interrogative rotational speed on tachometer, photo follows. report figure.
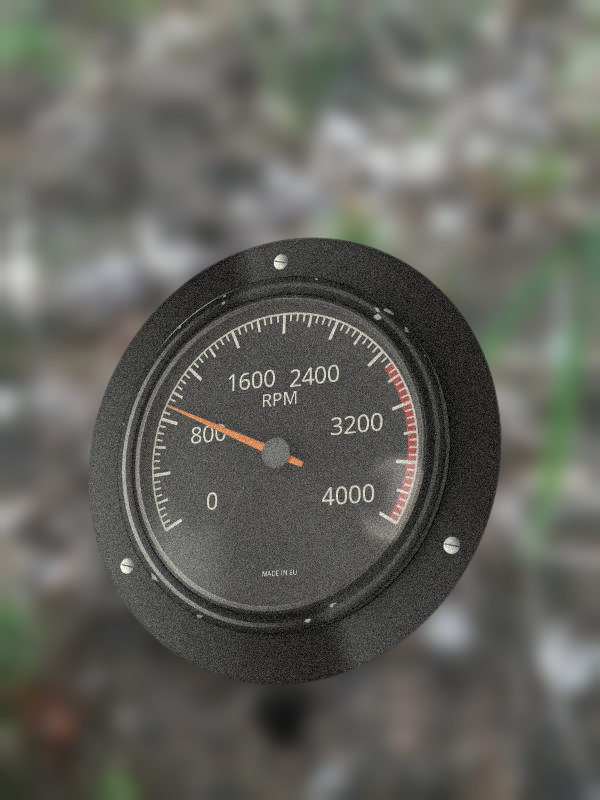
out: 900 rpm
